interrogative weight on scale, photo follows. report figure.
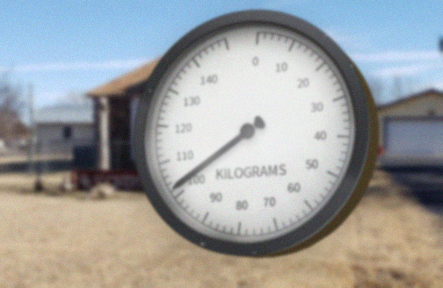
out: 102 kg
